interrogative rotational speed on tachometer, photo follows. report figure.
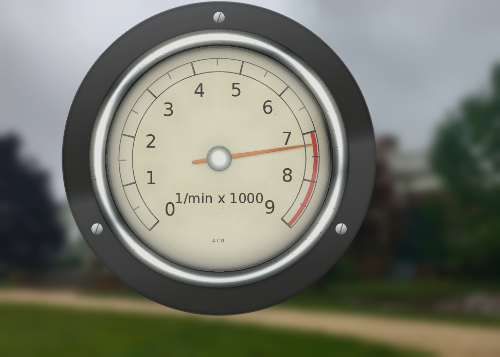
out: 7250 rpm
